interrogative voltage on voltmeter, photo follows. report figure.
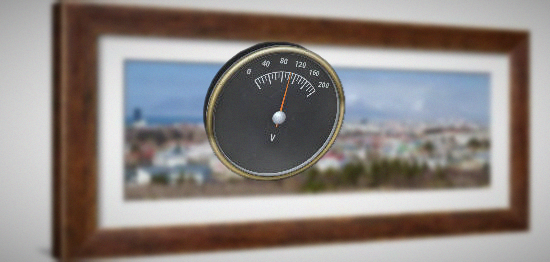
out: 100 V
